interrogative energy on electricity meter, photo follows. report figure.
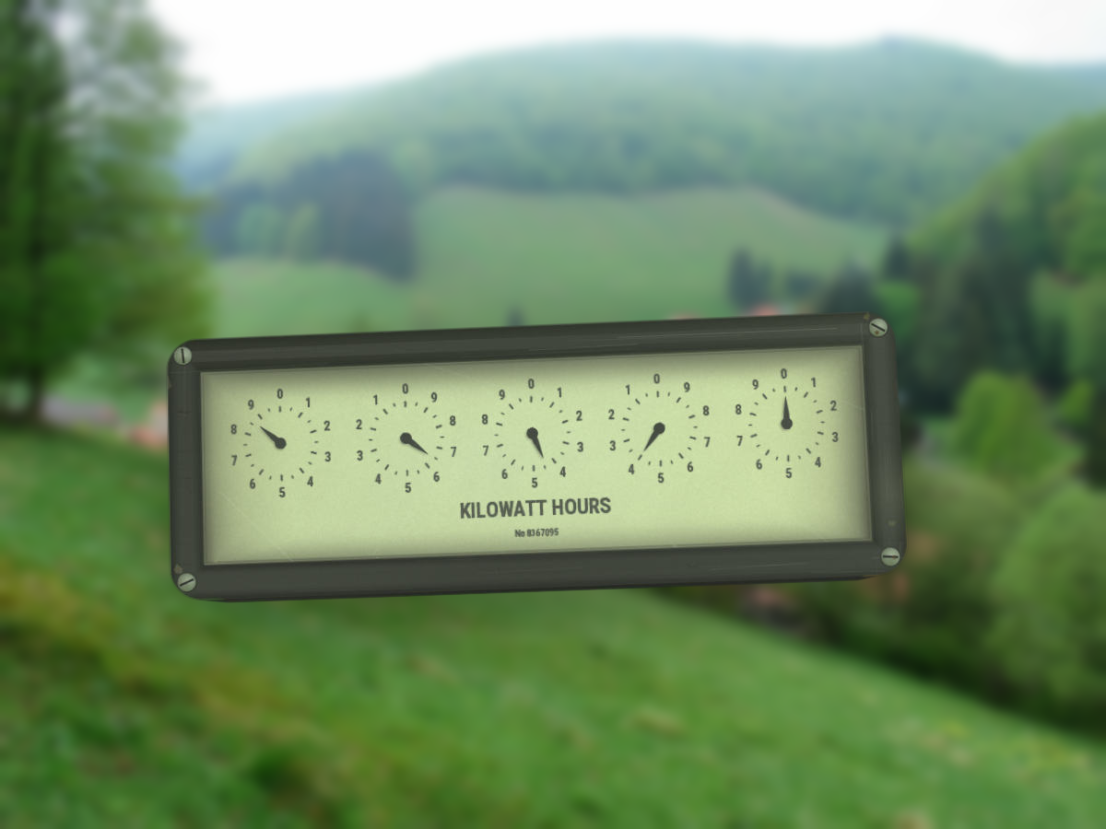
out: 86440 kWh
